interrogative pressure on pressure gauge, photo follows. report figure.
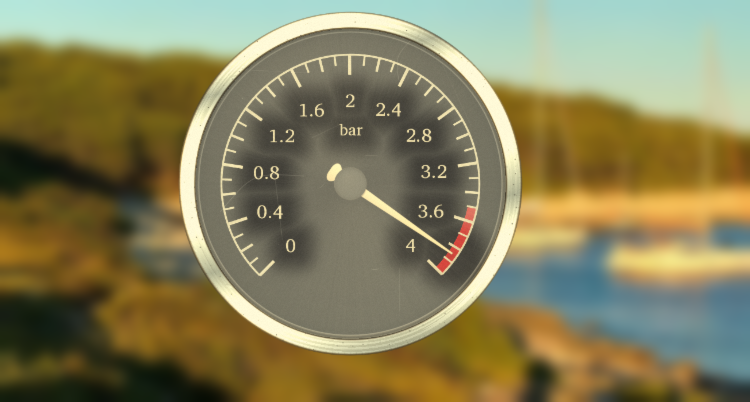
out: 3.85 bar
